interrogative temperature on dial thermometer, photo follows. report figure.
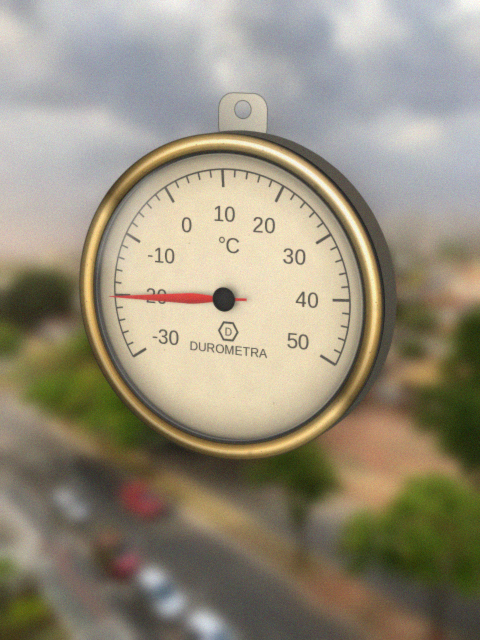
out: -20 °C
